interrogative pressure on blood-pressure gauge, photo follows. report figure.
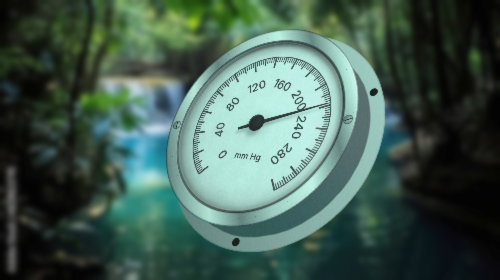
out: 220 mmHg
